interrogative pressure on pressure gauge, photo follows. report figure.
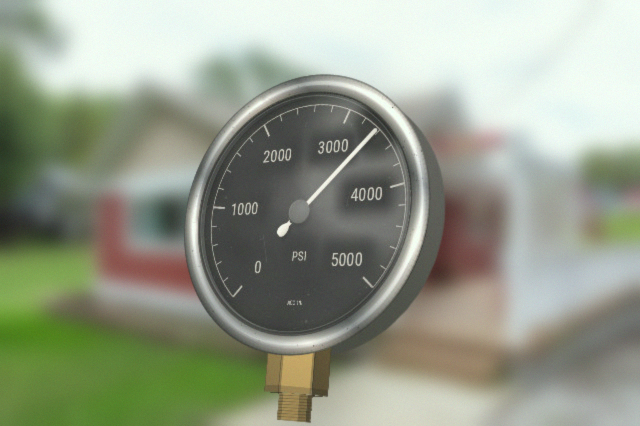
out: 3400 psi
